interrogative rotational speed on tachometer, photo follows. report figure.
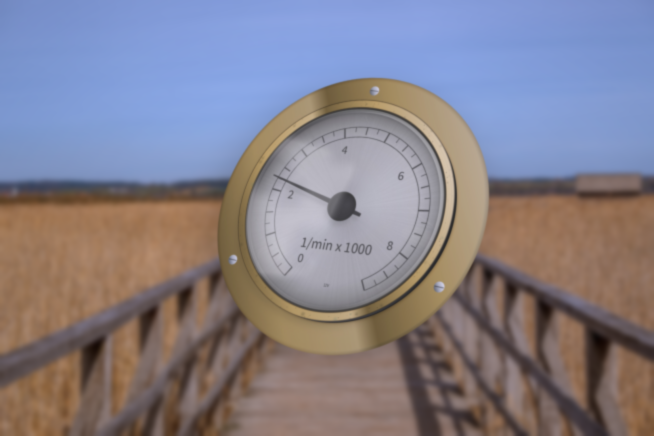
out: 2250 rpm
